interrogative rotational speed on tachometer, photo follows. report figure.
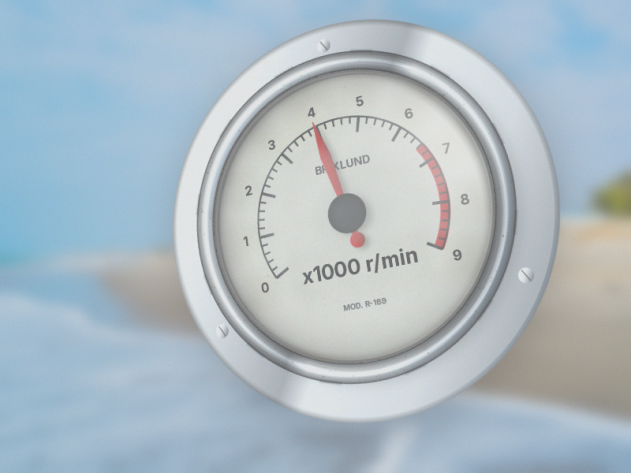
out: 4000 rpm
